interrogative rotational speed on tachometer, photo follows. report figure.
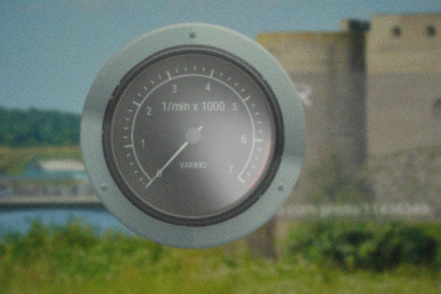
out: 0 rpm
